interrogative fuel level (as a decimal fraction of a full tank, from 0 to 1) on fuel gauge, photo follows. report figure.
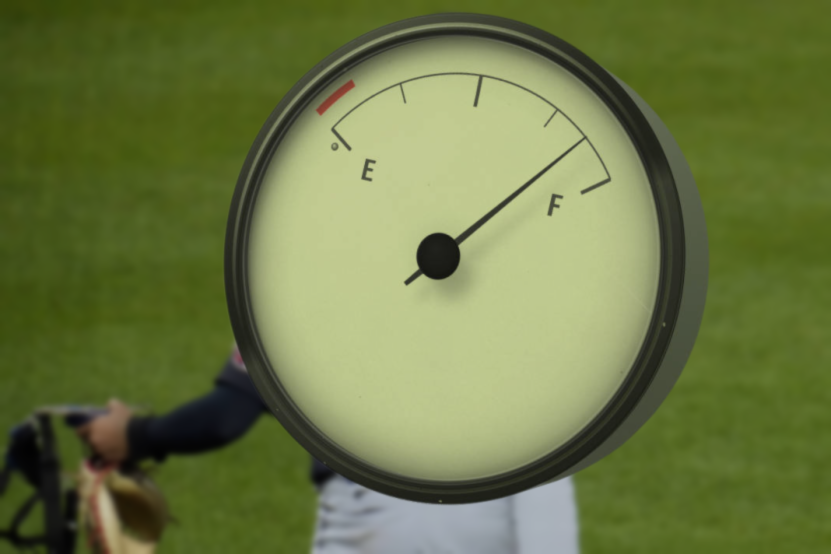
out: 0.875
